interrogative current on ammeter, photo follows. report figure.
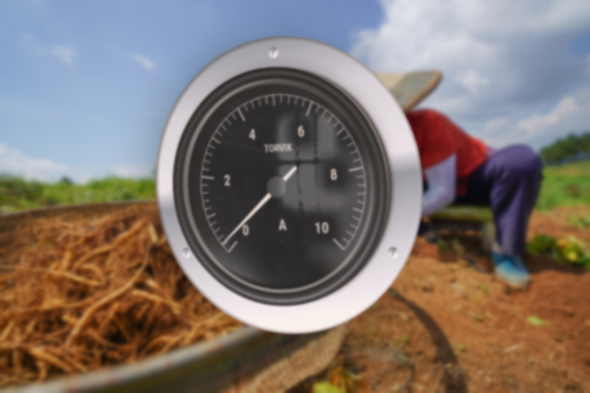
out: 0.2 A
